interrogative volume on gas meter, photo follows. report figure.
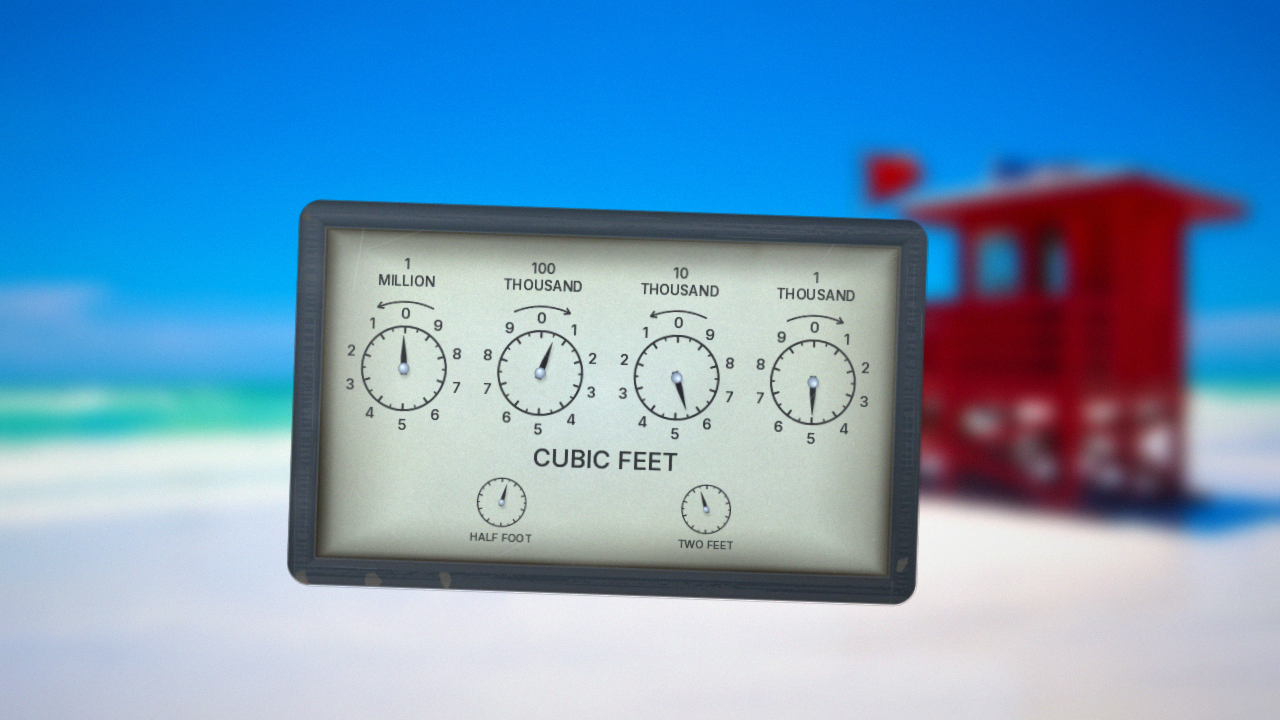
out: 5500 ft³
